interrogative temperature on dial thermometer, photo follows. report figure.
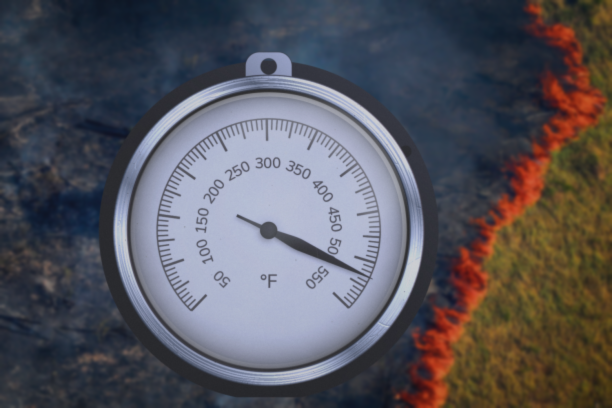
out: 515 °F
